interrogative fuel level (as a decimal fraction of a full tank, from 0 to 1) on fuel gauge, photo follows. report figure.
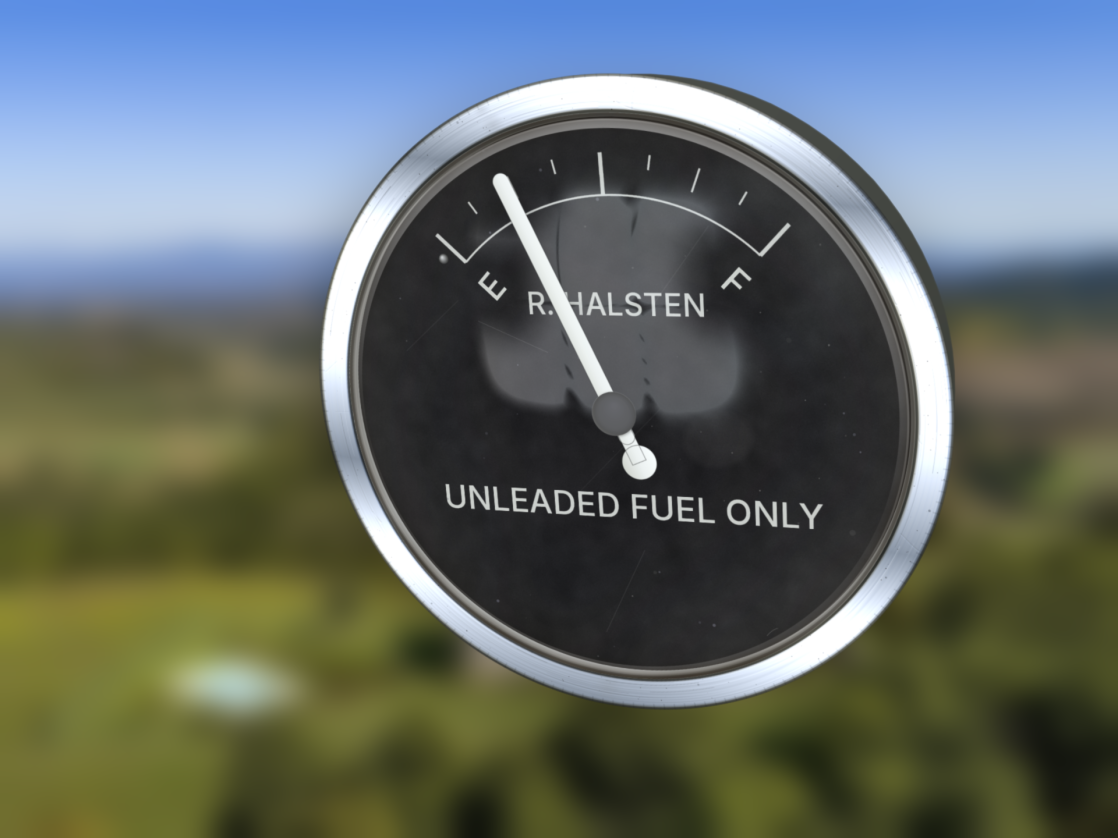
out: 0.25
